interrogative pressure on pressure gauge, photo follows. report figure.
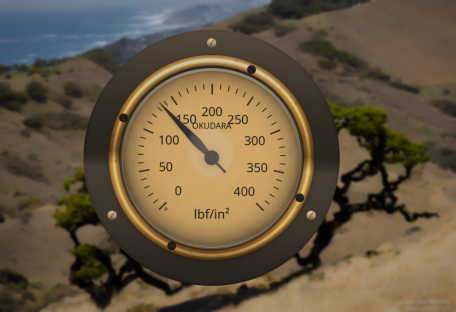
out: 135 psi
